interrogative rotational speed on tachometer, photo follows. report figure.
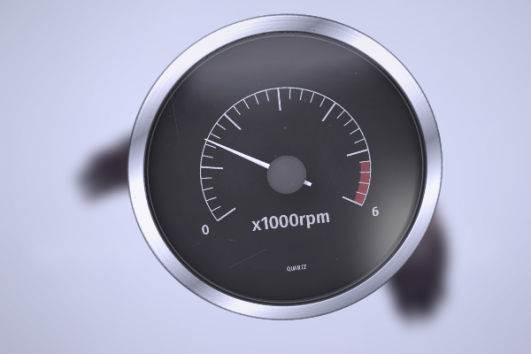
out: 1500 rpm
